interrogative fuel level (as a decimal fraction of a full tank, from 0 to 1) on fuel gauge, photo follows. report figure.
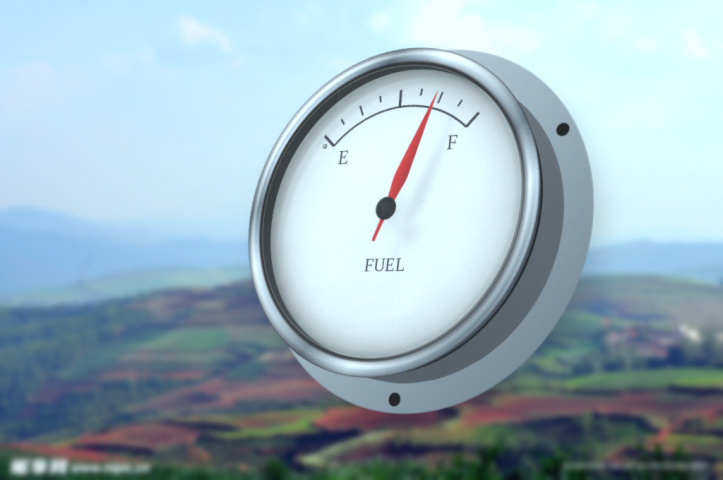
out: 0.75
